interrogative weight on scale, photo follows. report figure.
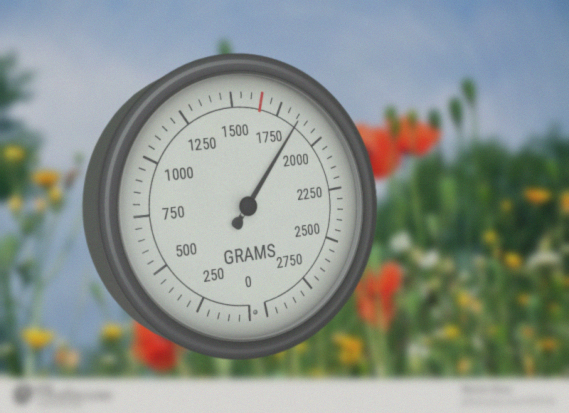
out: 1850 g
